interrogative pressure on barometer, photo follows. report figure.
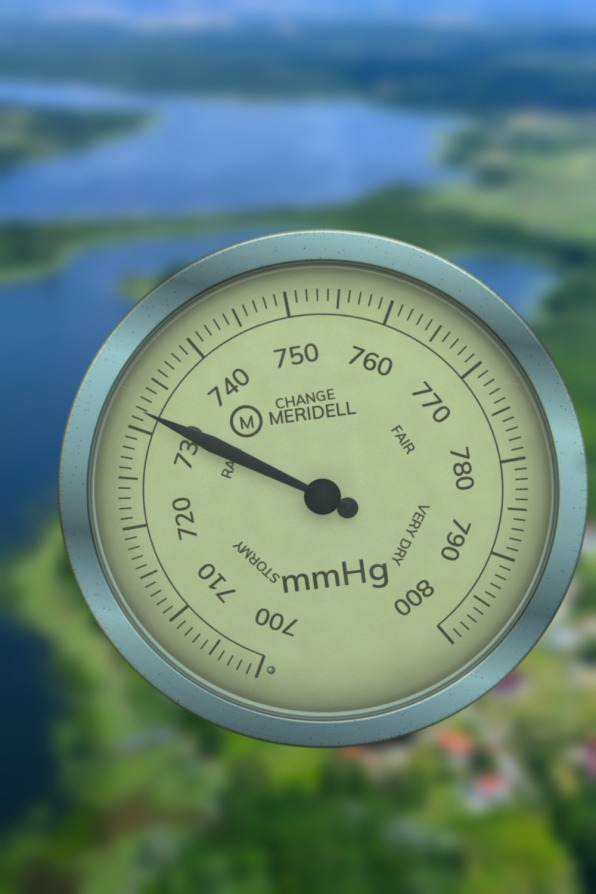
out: 732 mmHg
